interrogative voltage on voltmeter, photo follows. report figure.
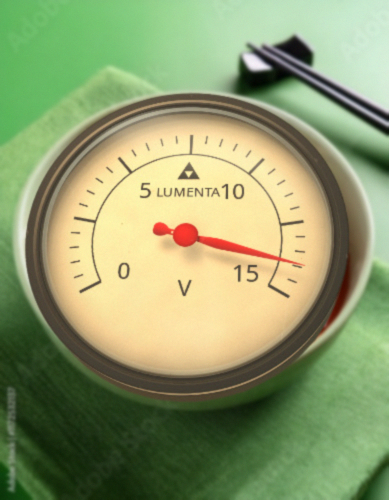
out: 14 V
